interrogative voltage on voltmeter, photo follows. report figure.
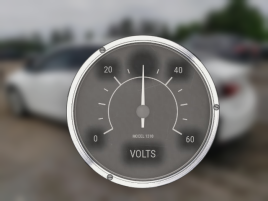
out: 30 V
